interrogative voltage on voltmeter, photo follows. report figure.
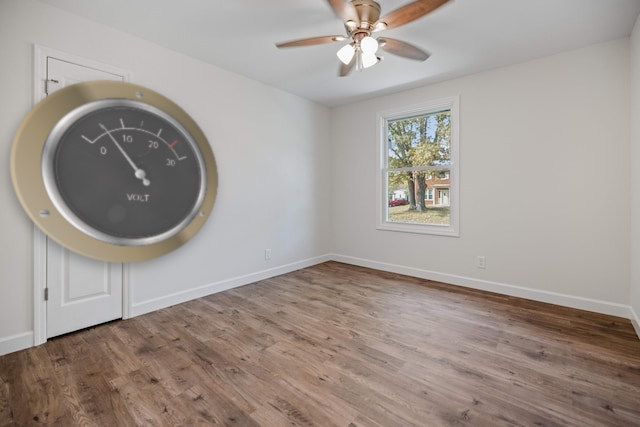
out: 5 V
